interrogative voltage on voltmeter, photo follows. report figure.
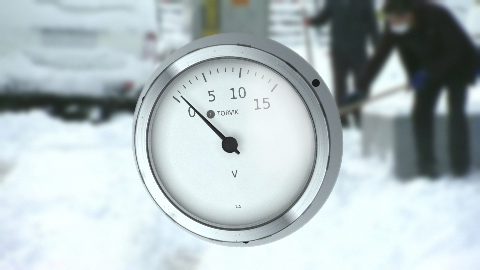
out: 1 V
